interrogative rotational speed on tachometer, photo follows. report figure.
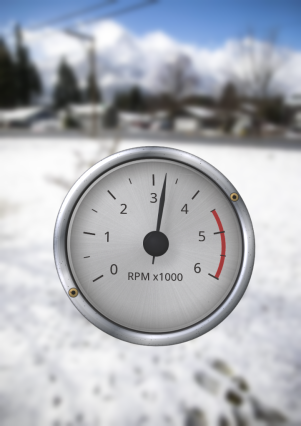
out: 3250 rpm
